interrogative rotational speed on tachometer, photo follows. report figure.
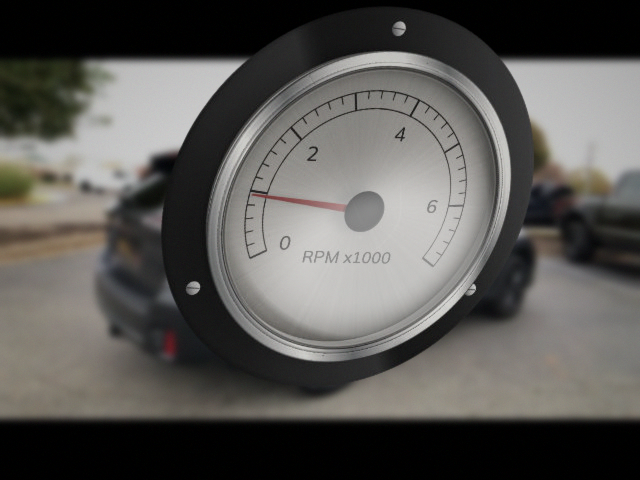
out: 1000 rpm
